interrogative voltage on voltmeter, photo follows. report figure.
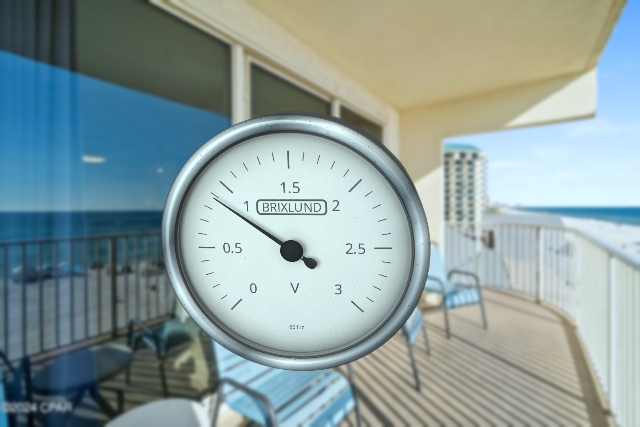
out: 0.9 V
